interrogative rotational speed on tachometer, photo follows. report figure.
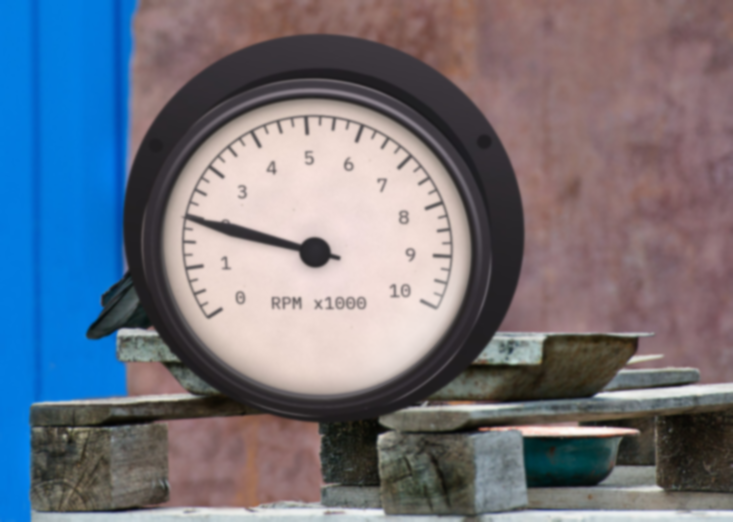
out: 2000 rpm
